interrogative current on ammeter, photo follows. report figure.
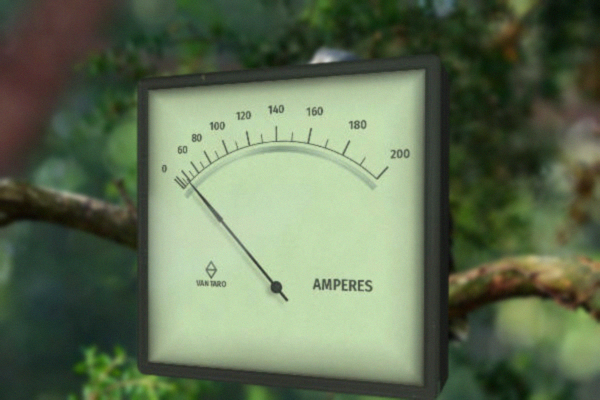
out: 40 A
